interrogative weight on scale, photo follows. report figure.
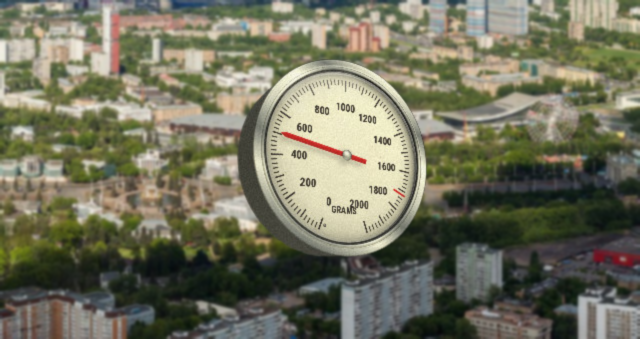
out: 500 g
